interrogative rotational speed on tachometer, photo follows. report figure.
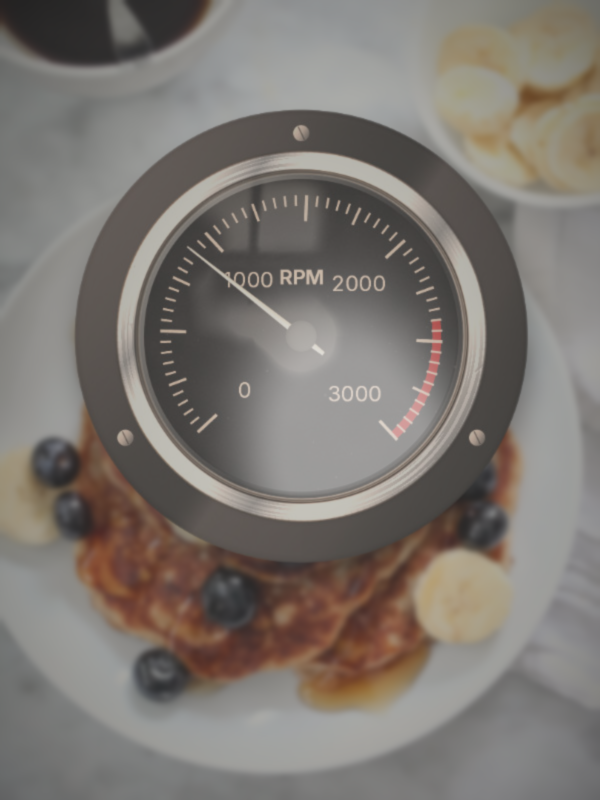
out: 900 rpm
